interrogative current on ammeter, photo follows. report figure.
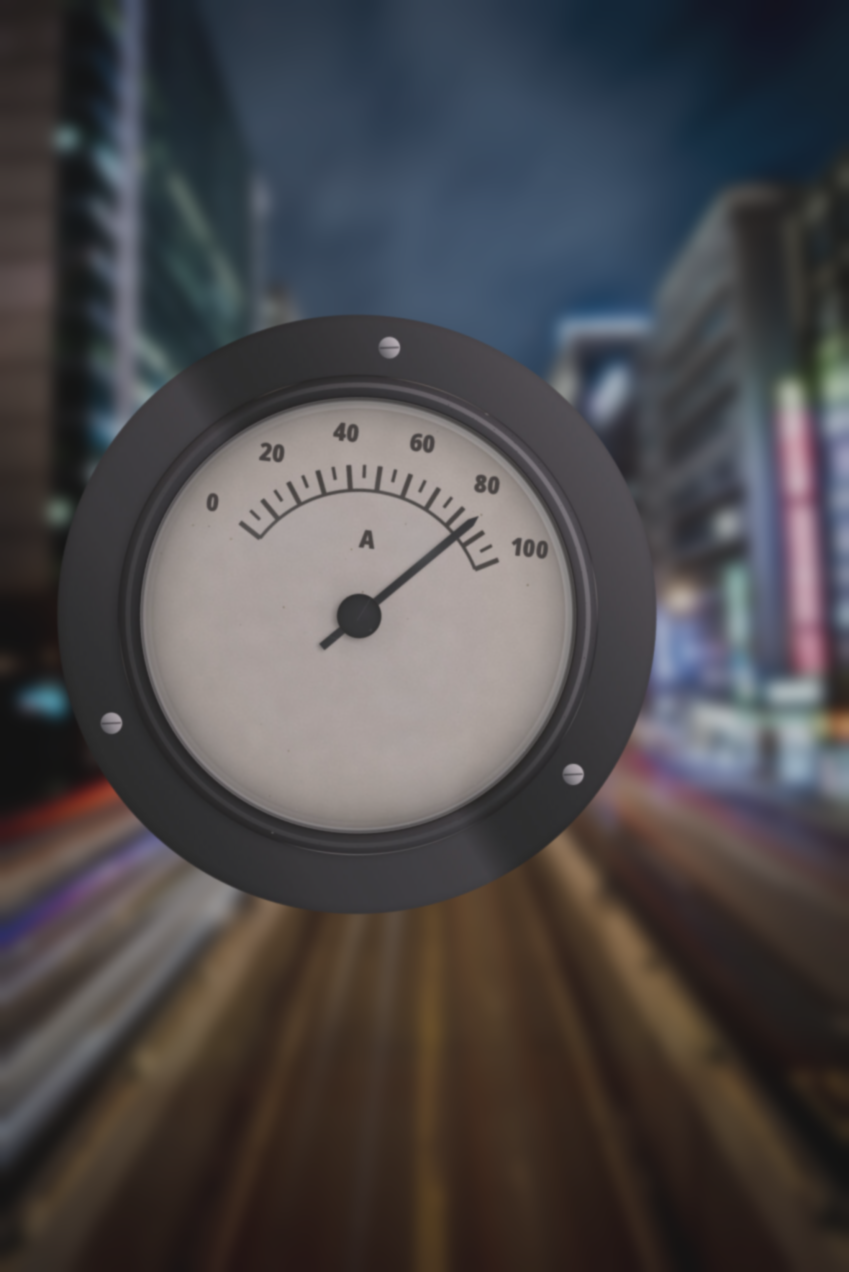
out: 85 A
